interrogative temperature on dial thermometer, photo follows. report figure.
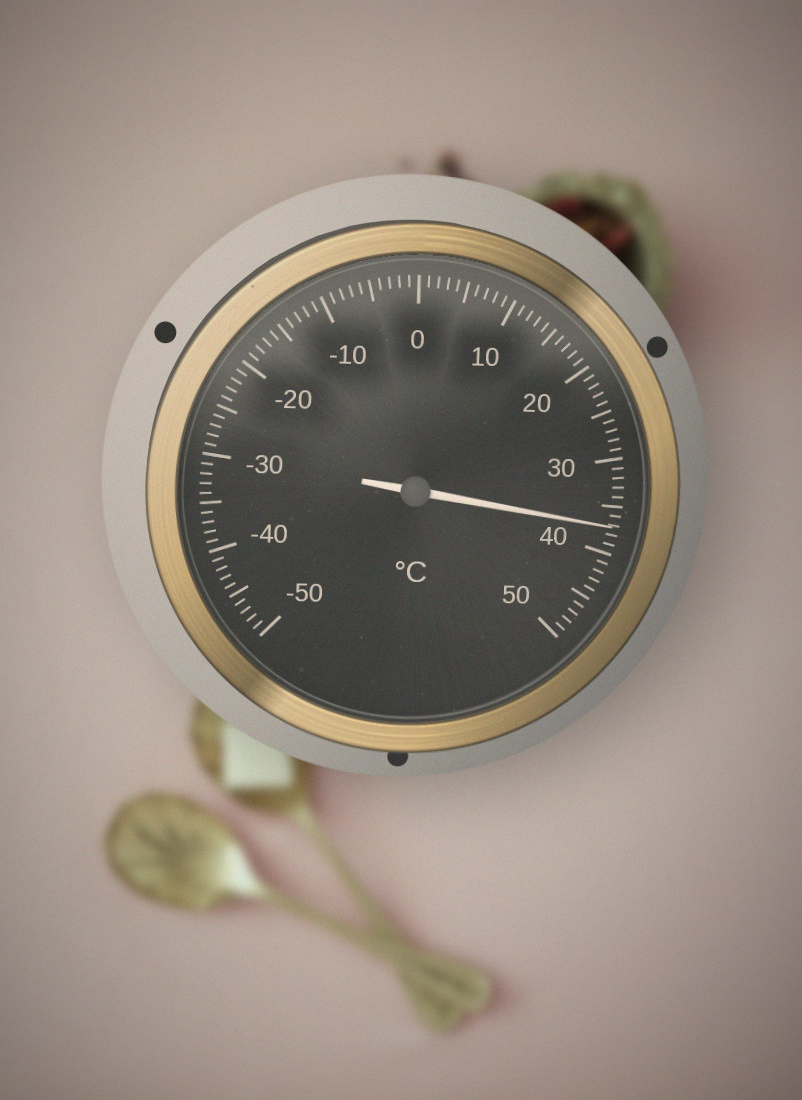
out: 37 °C
